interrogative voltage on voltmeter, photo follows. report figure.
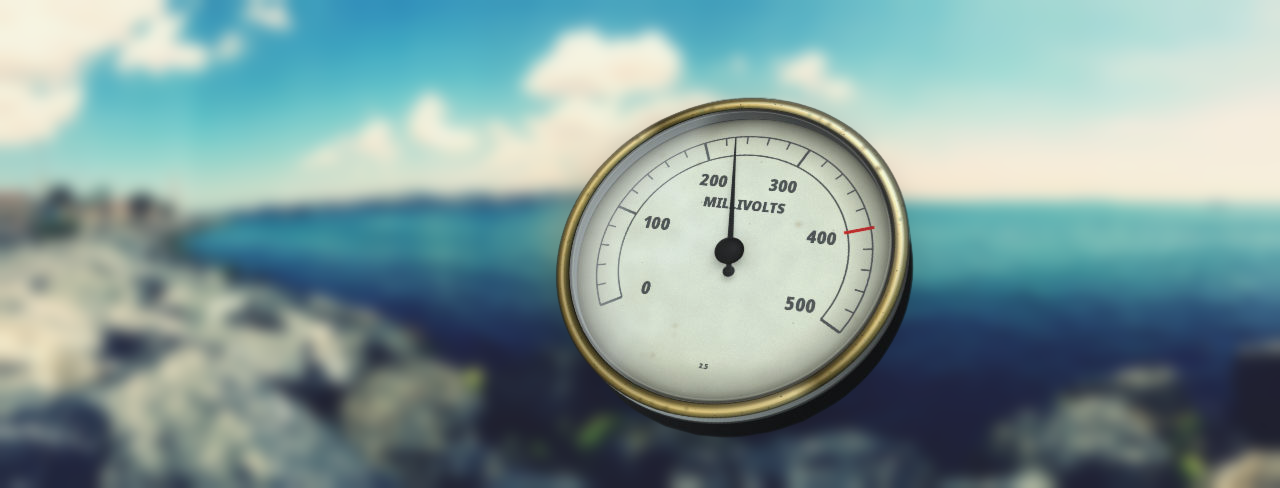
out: 230 mV
